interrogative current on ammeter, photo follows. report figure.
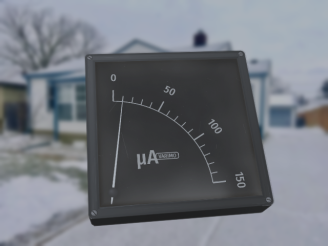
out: 10 µA
